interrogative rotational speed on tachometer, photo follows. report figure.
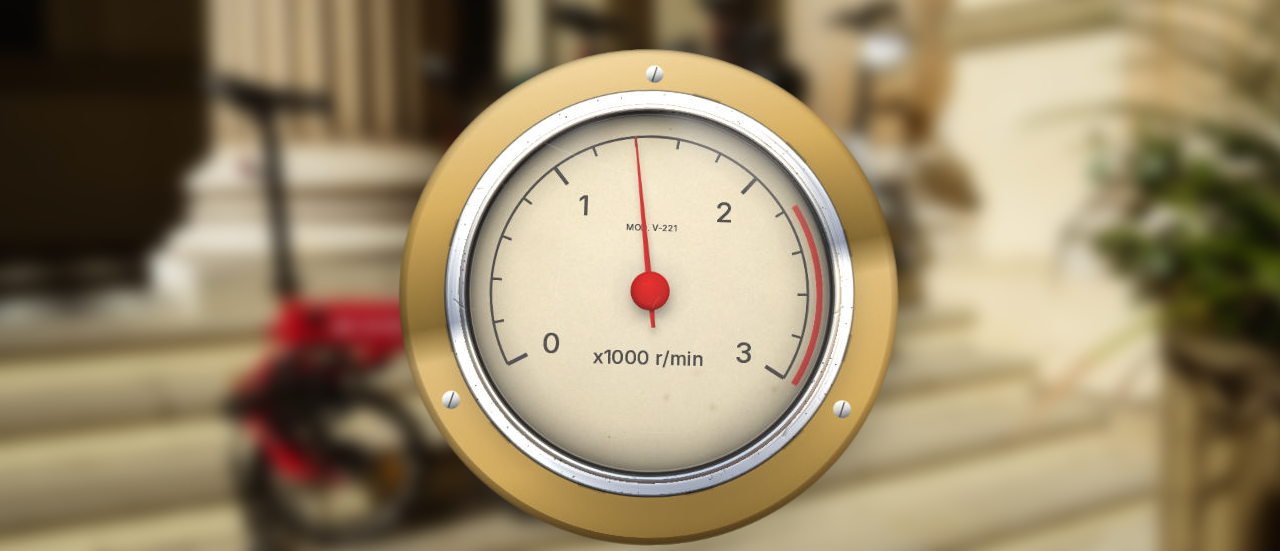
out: 1400 rpm
